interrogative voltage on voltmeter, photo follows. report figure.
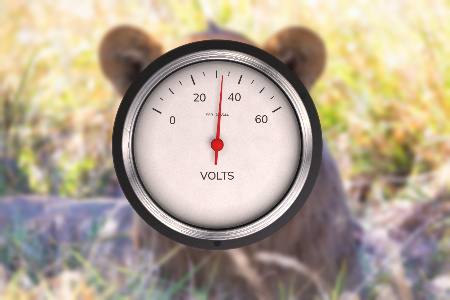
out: 32.5 V
